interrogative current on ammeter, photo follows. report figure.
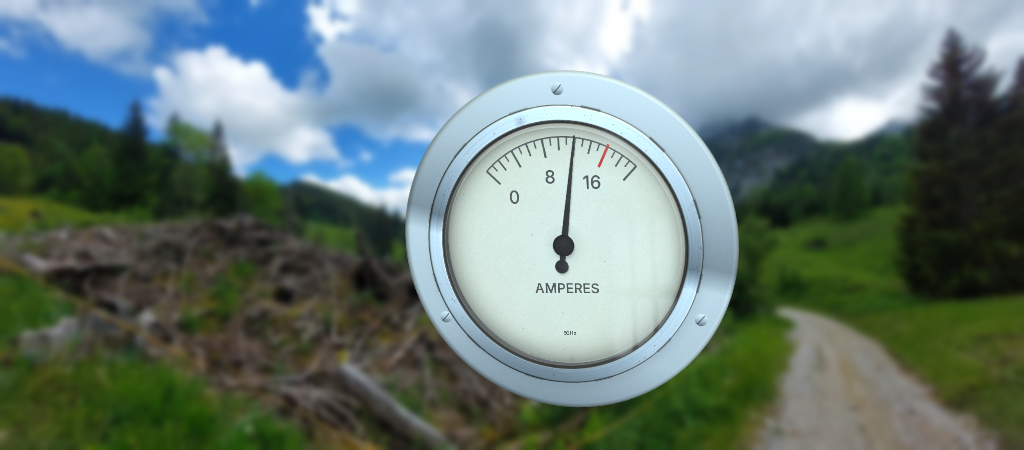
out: 12 A
